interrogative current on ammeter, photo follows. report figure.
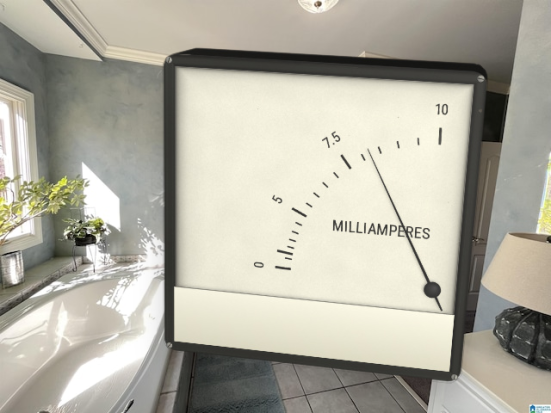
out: 8.25 mA
